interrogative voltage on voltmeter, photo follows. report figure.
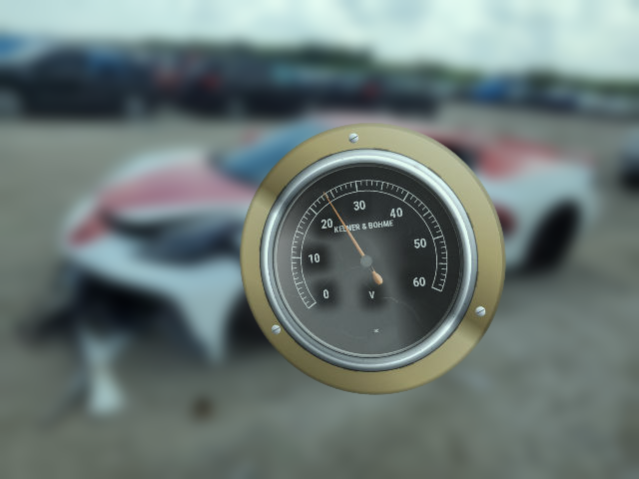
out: 24 V
